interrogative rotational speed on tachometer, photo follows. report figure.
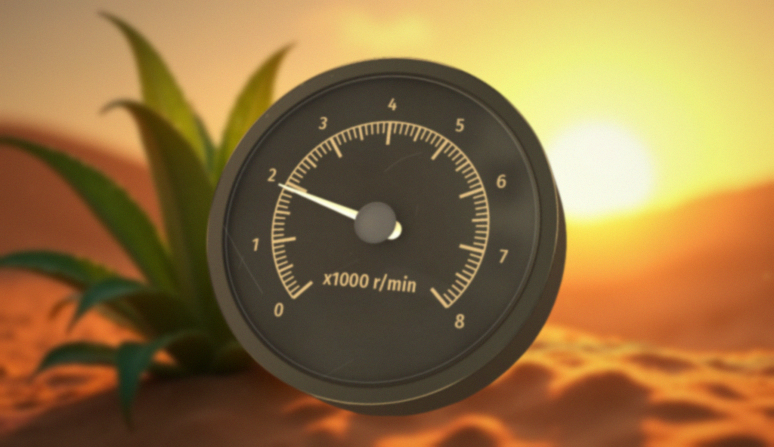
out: 1900 rpm
